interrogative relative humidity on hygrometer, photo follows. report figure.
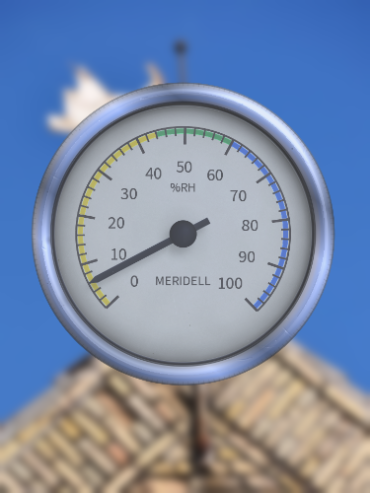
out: 6 %
